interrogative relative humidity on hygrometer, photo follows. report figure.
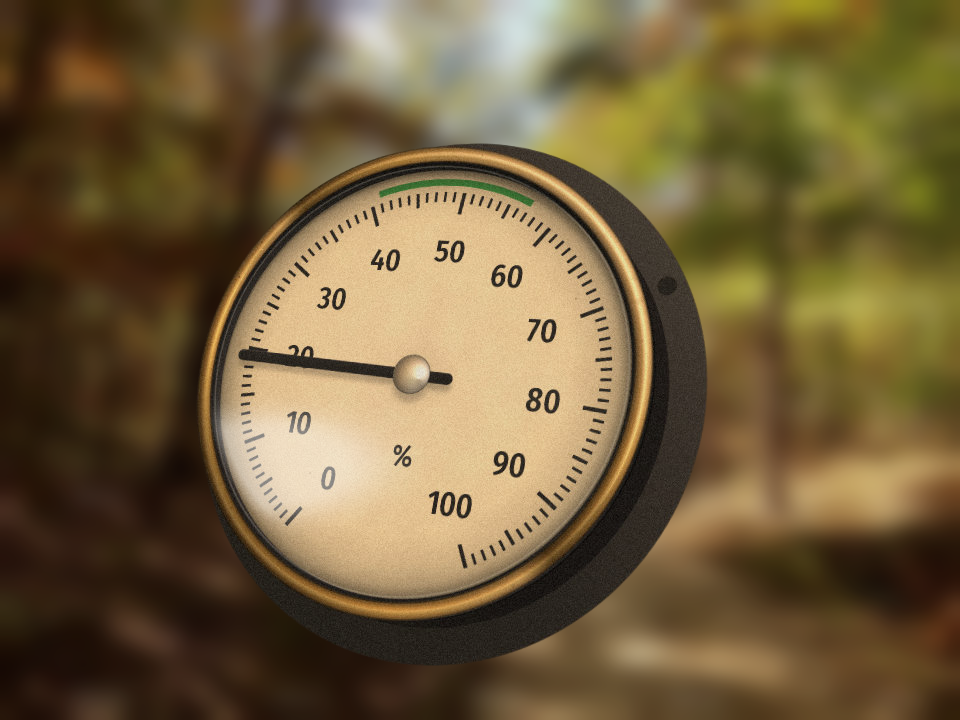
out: 19 %
